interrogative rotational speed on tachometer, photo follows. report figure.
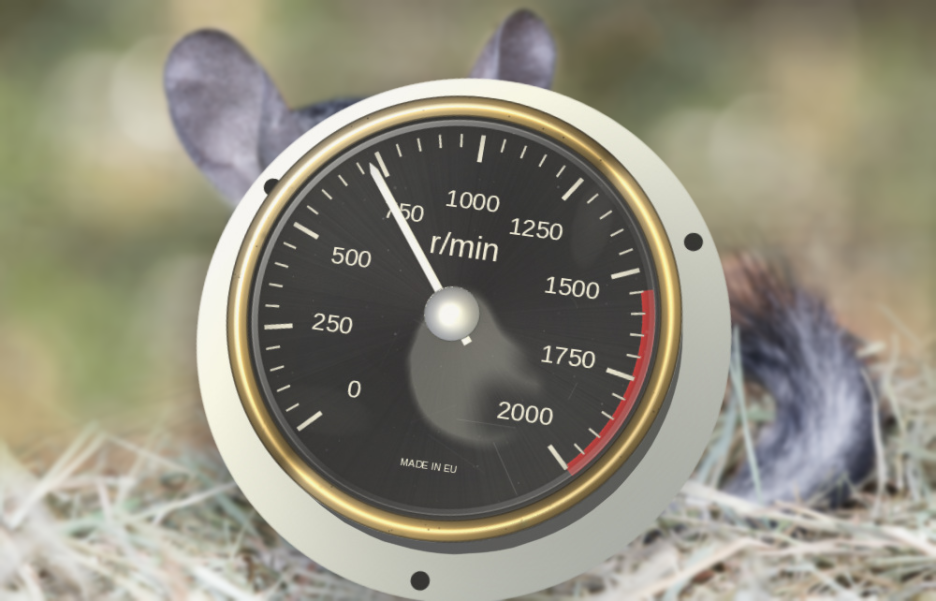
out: 725 rpm
